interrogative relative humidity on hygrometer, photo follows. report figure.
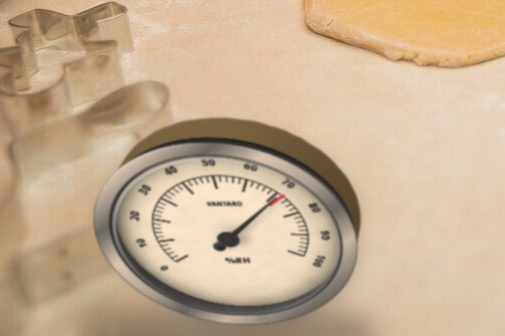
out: 70 %
